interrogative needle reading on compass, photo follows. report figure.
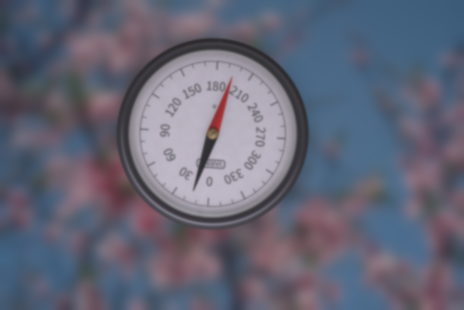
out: 195 °
